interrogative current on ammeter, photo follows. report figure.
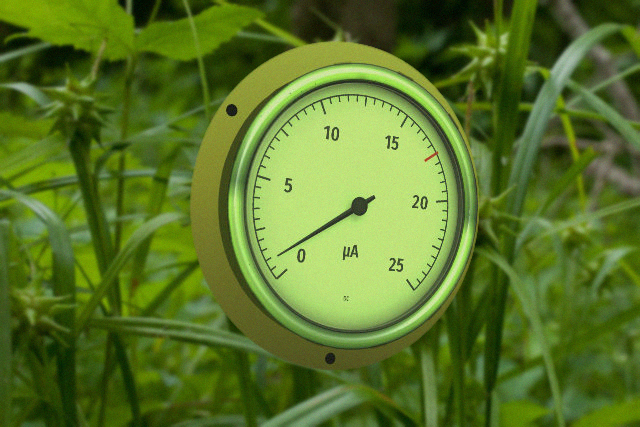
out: 1 µA
